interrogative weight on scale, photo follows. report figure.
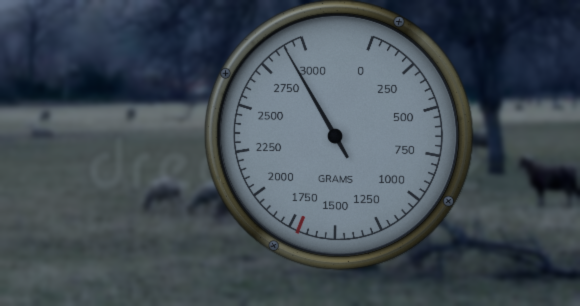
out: 2900 g
